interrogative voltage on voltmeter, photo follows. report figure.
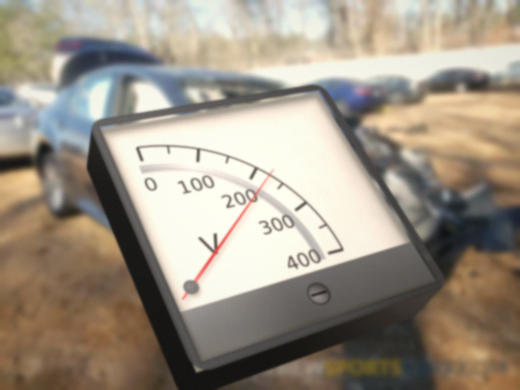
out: 225 V
